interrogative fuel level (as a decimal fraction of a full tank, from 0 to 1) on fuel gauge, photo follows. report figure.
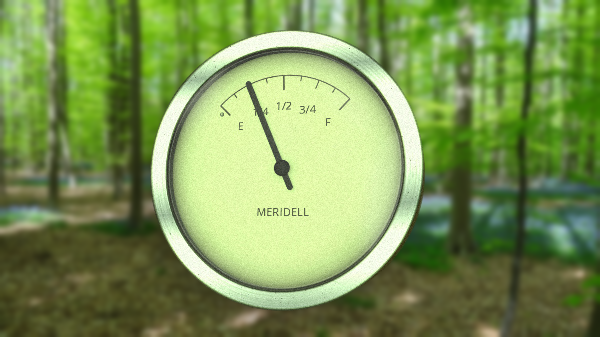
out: 0.25
